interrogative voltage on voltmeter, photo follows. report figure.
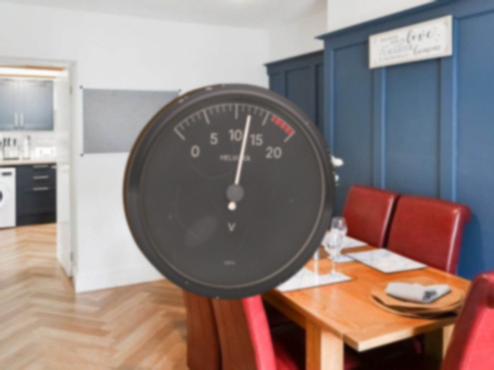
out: 12 V
